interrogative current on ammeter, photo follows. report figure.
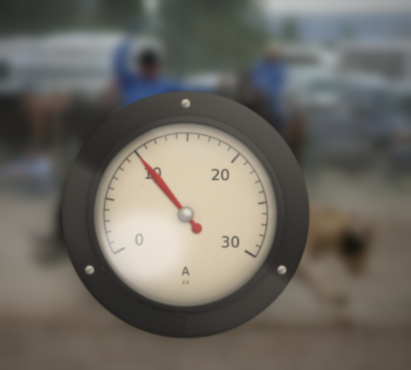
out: 10 A
